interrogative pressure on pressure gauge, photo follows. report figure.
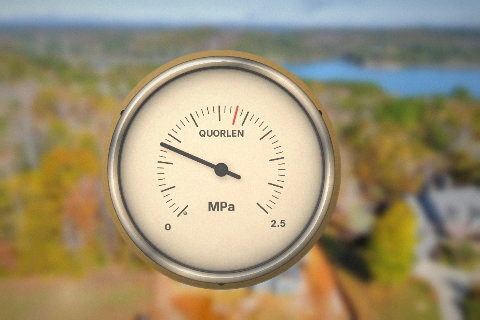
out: 0.65 MPa
